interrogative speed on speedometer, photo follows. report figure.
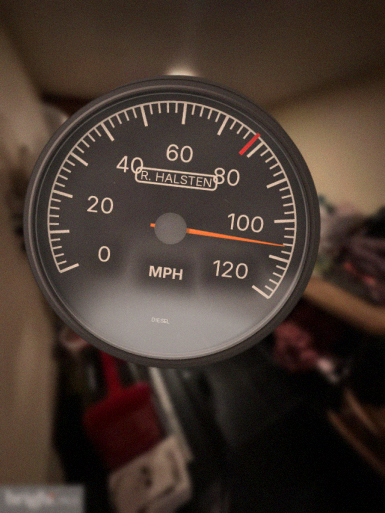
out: 106 mph
